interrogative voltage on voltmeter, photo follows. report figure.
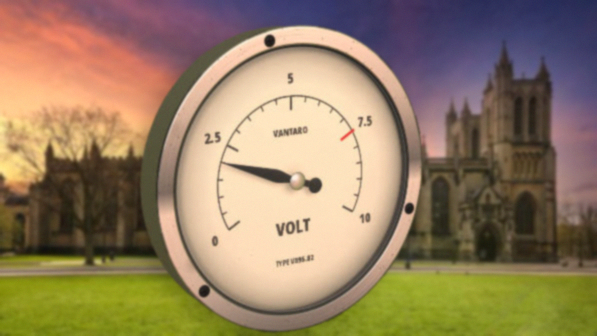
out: 2 V
